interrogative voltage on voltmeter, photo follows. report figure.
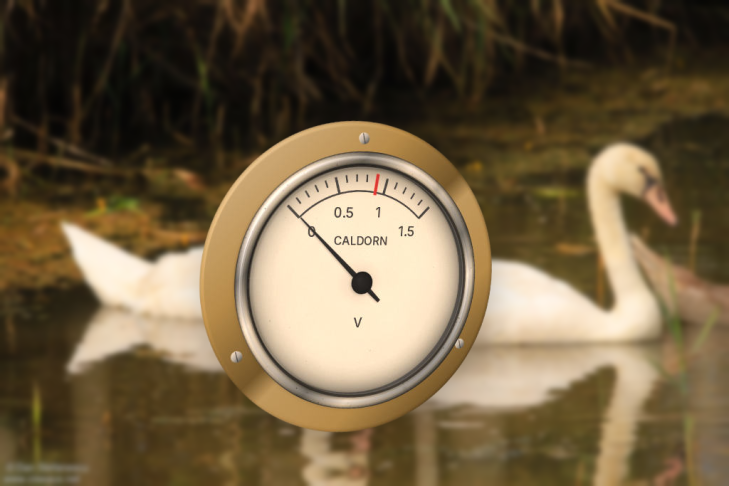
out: 0 V
